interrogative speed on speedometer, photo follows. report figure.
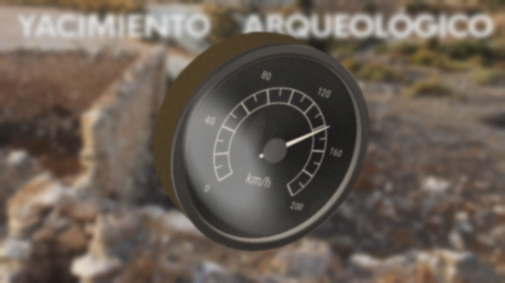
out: 140 km/h
